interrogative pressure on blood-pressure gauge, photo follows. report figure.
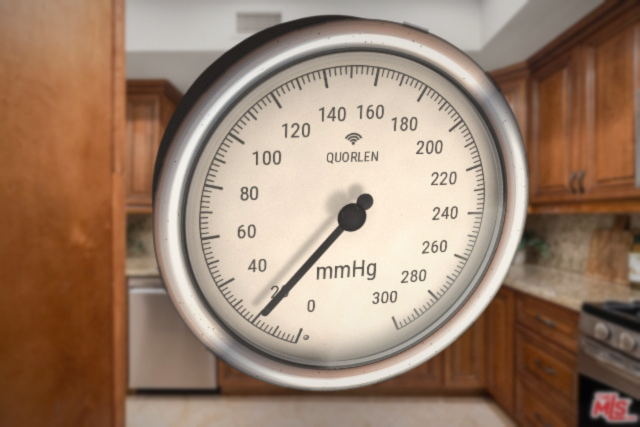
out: 20 mmHg
